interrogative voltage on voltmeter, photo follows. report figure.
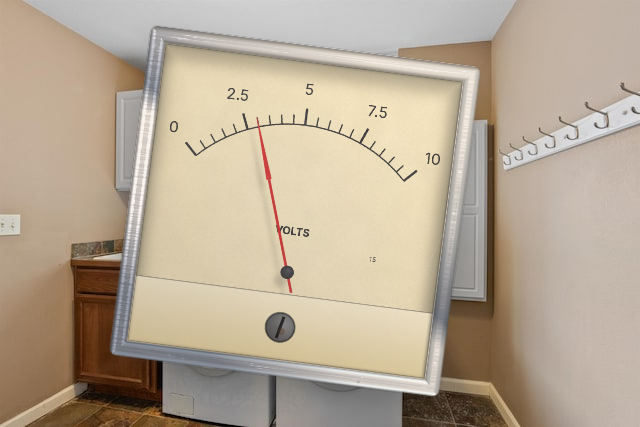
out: 3 V
